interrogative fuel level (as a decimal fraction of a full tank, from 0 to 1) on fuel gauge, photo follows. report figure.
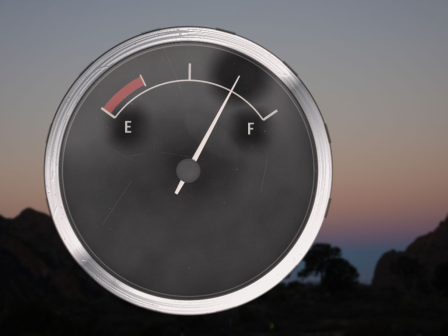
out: 0.75
